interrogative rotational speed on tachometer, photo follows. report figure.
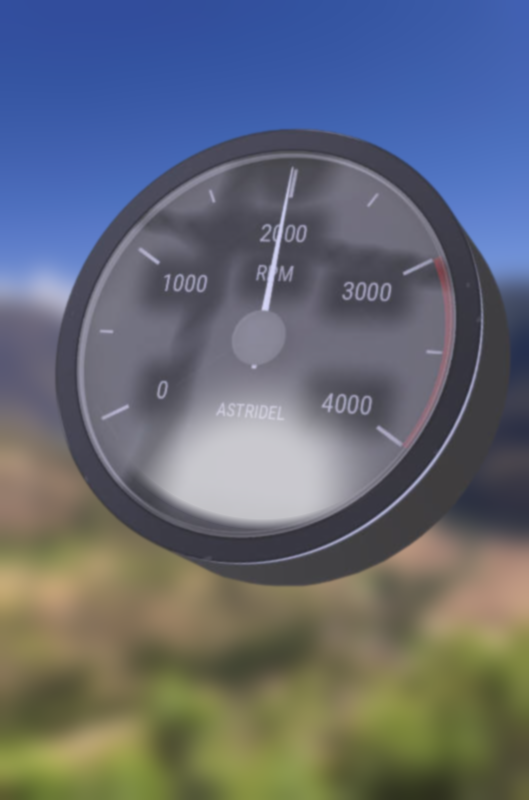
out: 2000 rpm
